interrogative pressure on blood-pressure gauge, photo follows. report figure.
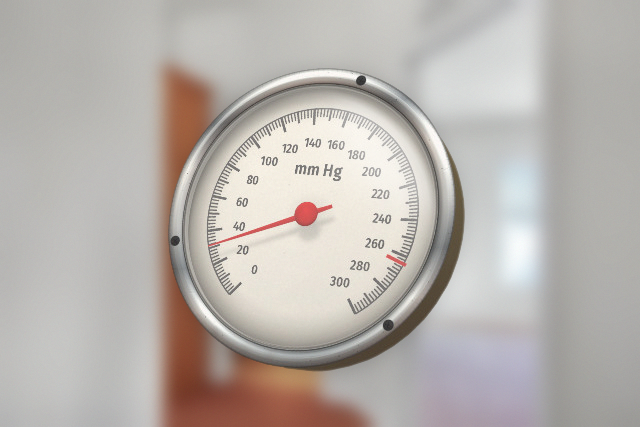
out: 30 mmHg
